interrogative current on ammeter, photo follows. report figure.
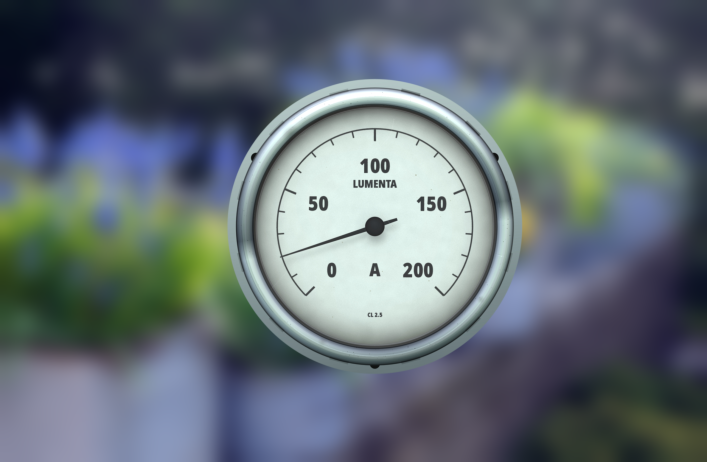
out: 20 A
